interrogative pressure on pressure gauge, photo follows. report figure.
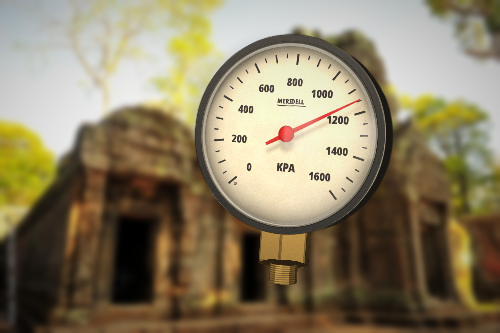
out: 1150 kPa
